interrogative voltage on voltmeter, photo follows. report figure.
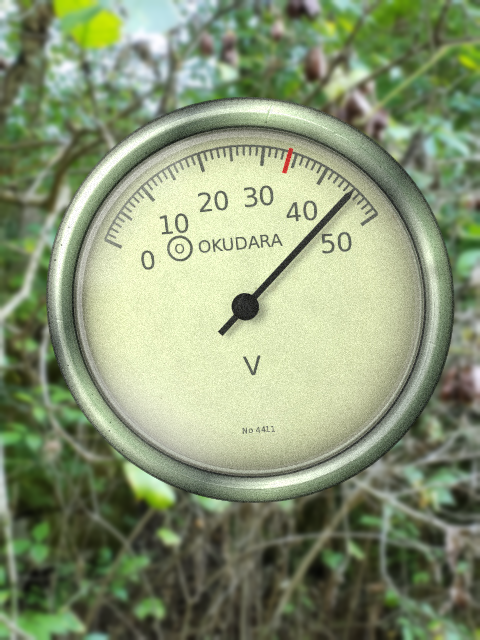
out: 45 V
